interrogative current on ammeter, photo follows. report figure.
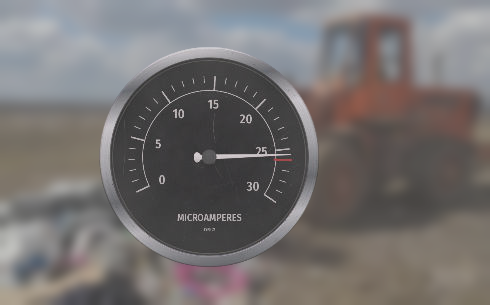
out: 25.5 µA
